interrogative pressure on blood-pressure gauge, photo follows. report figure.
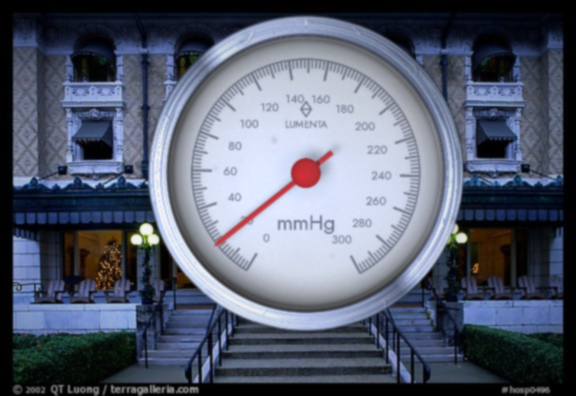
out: 20 mmHg
